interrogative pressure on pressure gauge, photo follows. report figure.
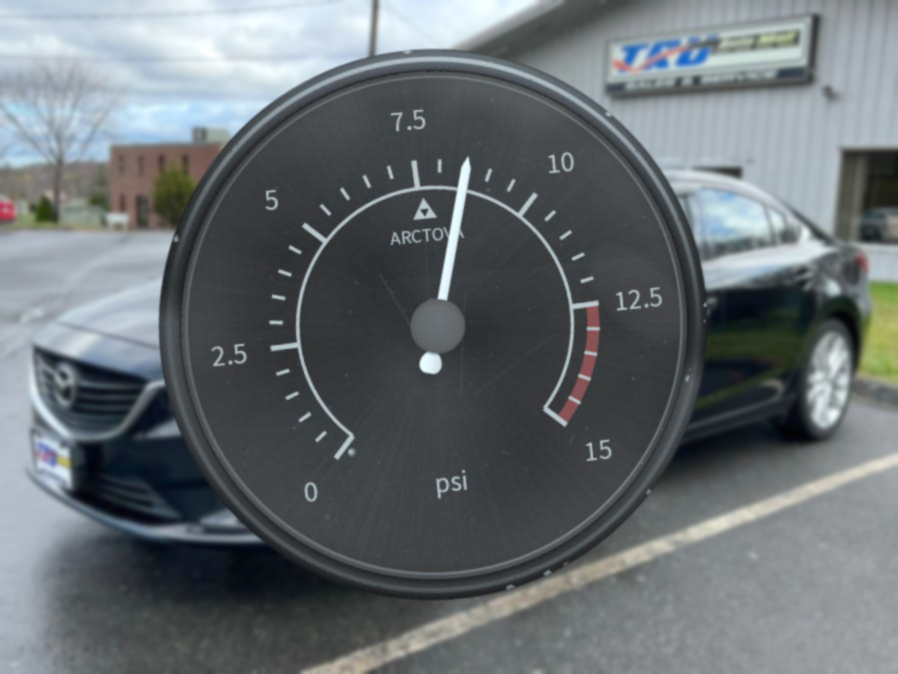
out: 8.5 psi
